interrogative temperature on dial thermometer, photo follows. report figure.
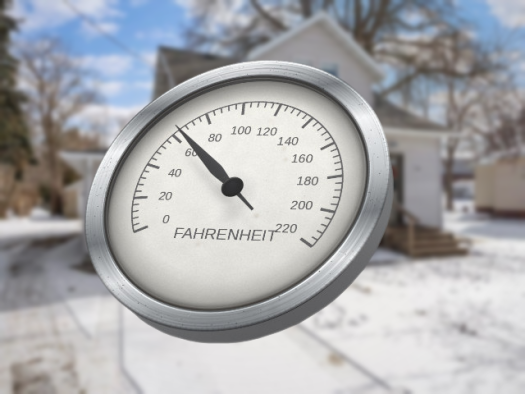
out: 64 °F
